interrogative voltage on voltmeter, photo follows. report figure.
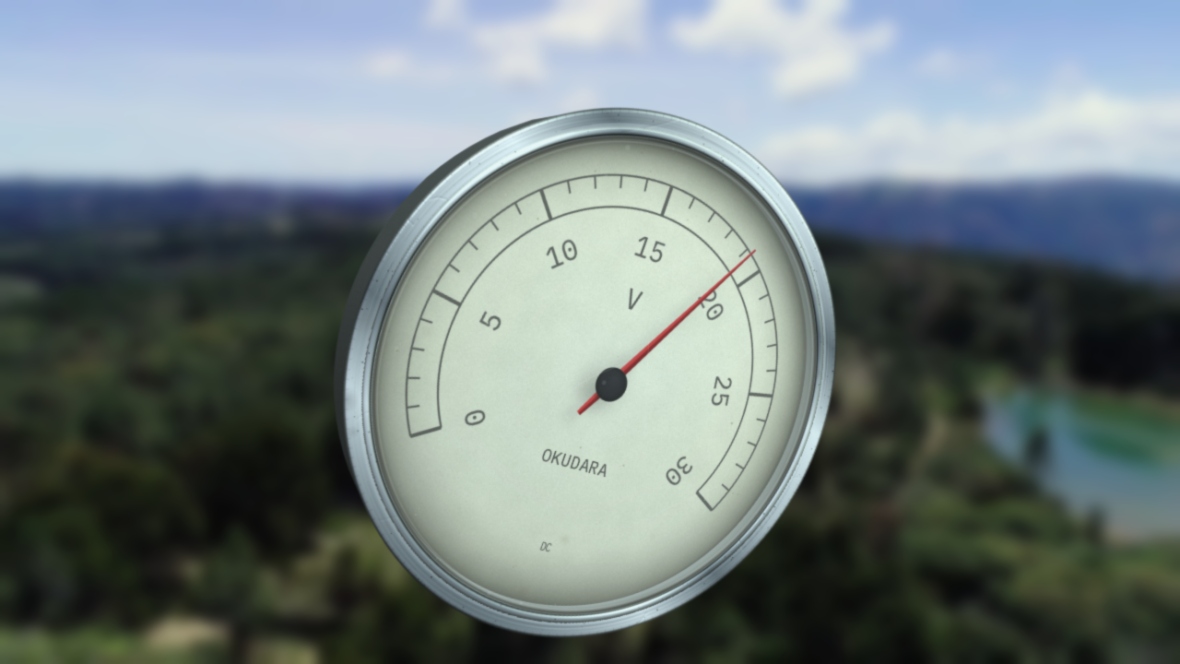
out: 19 V
